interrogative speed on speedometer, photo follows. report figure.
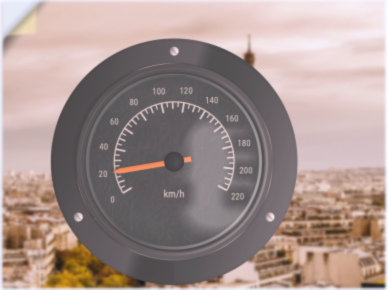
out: 20 km/h
